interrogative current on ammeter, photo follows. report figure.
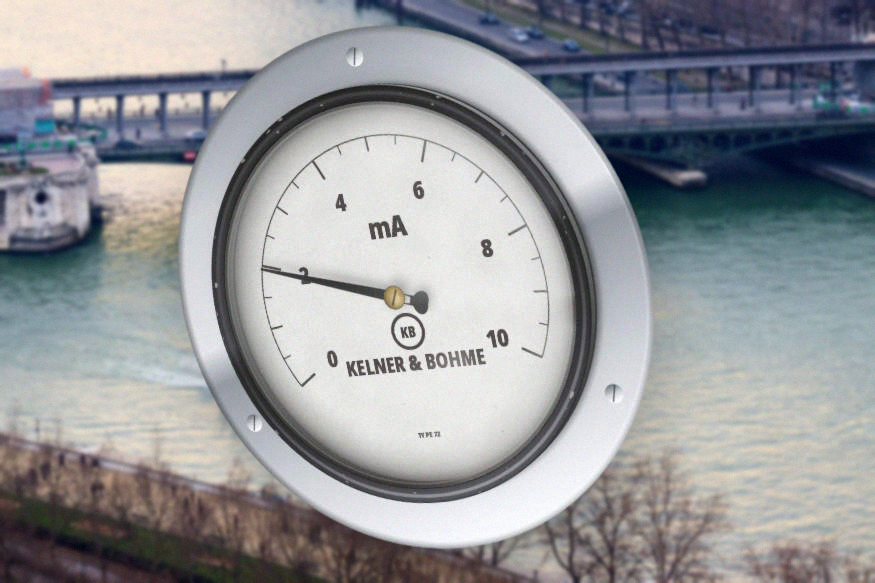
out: 2 mA
